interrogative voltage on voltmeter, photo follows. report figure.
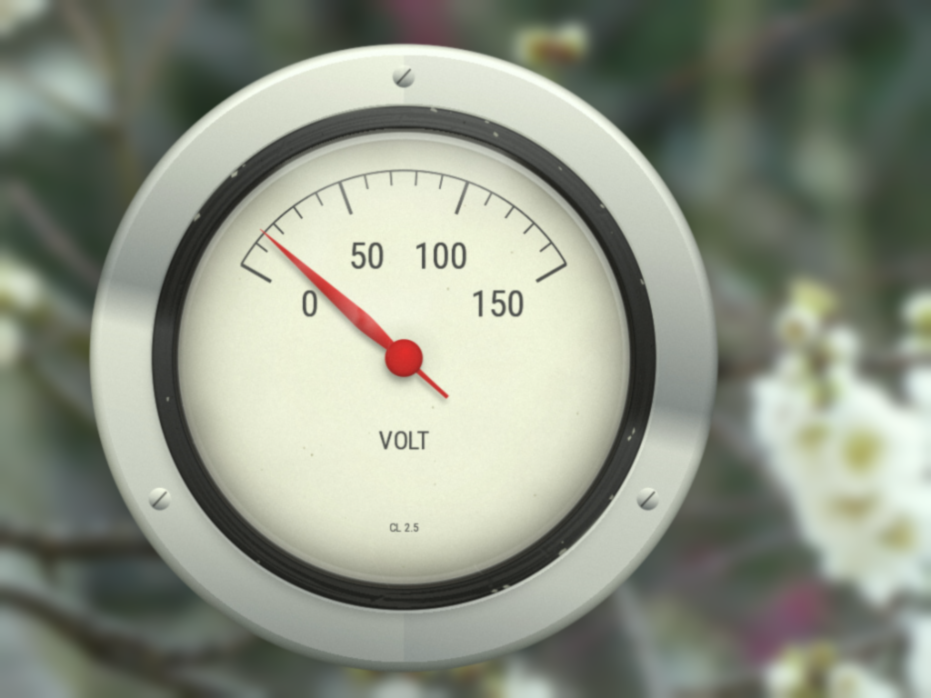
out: 15 V
